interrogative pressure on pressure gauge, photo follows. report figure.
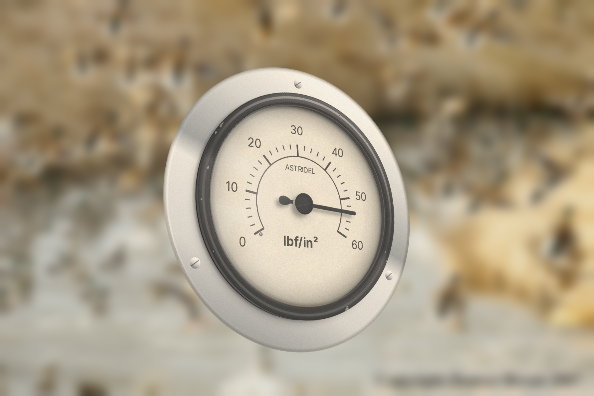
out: 54 psi
